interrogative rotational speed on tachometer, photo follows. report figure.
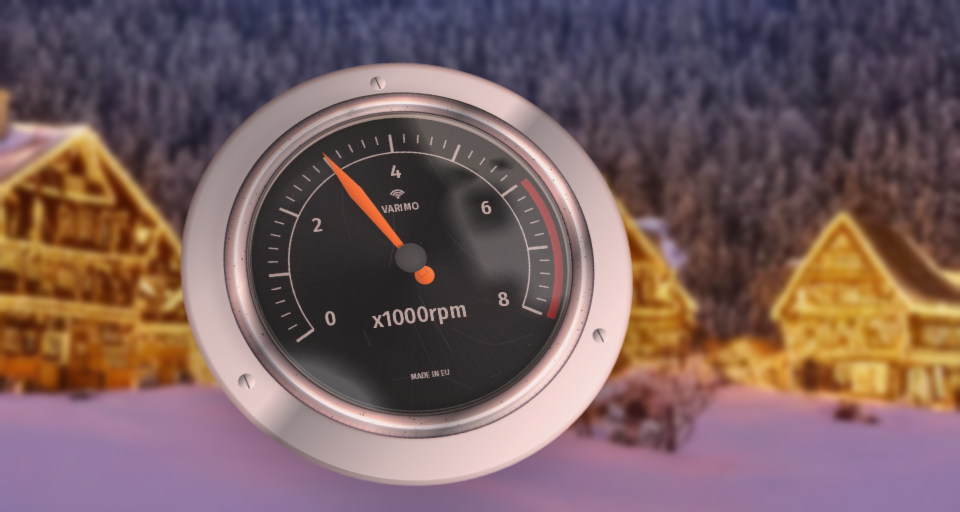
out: 3000 rpm
